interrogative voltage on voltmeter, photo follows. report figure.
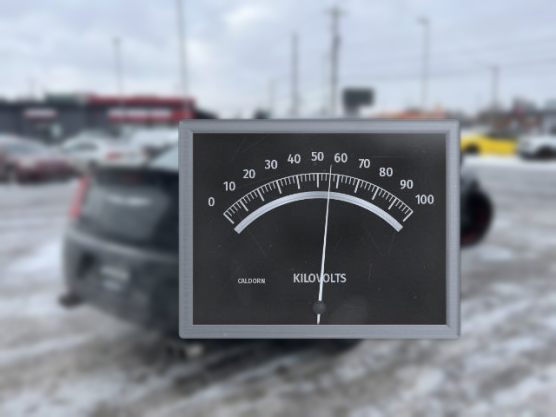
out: 56 kV
